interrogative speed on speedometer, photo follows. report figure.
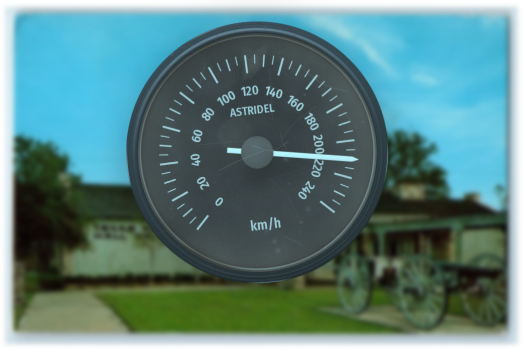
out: 210 km/h
